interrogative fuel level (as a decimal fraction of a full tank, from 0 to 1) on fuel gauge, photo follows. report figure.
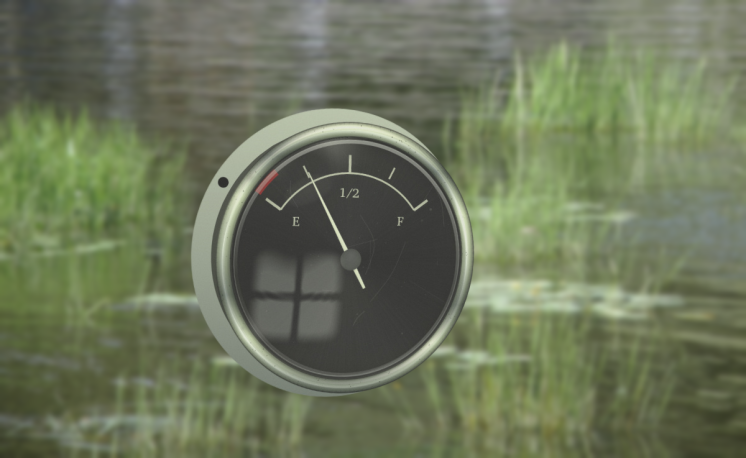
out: 0.25
